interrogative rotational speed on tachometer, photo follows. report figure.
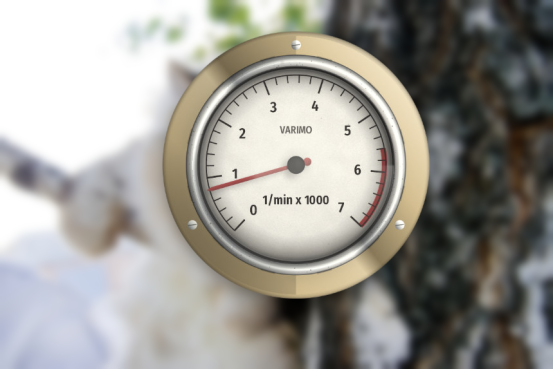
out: 800 rpm
